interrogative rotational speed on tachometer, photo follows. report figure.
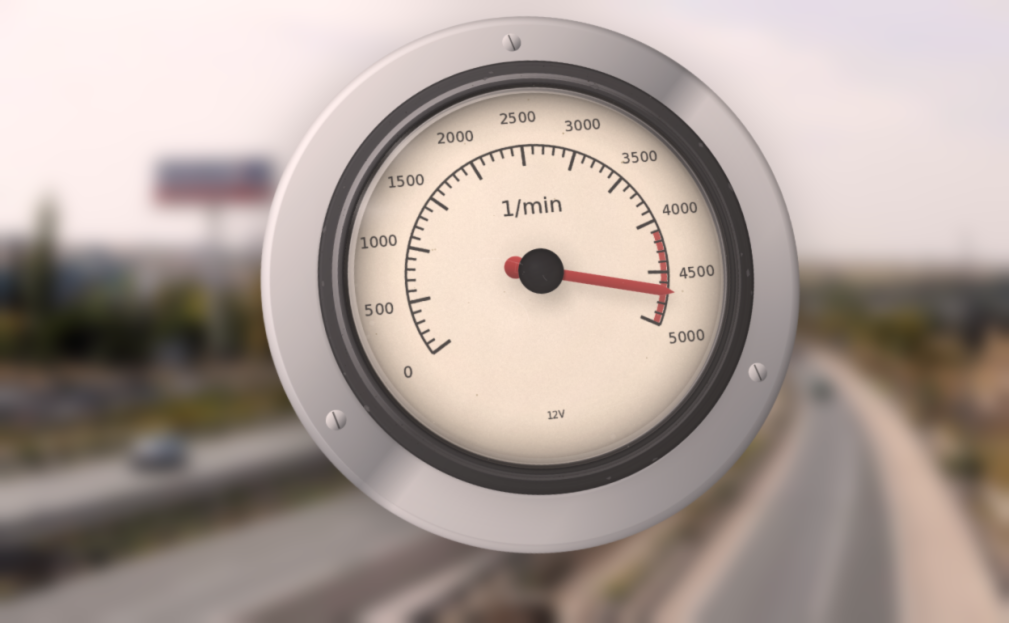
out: 4700 rpm
